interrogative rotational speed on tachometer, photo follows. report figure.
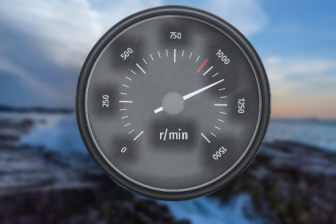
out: 1100 rpm
